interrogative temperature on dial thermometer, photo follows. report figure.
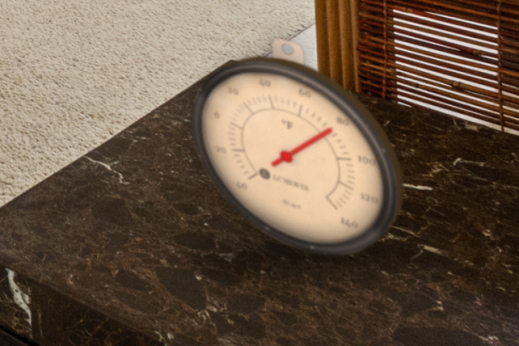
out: 80 °F
